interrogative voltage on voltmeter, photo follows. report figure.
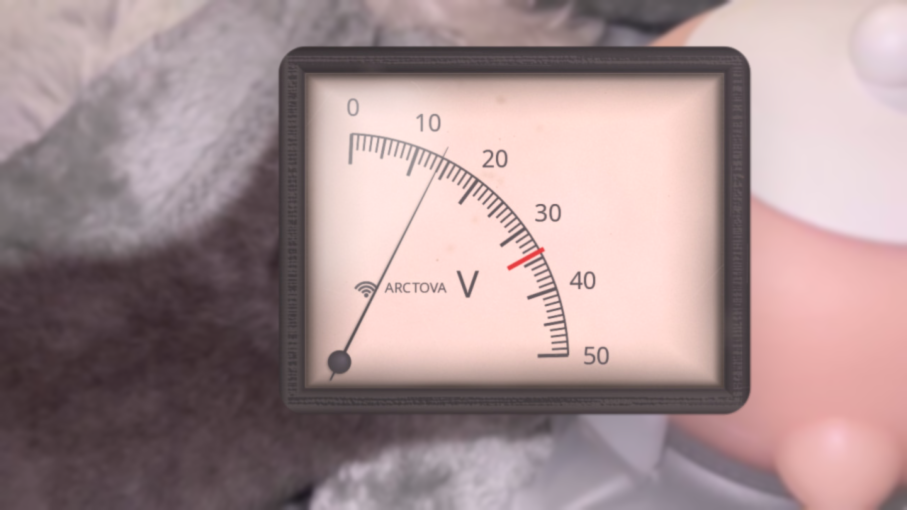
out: 14 V
